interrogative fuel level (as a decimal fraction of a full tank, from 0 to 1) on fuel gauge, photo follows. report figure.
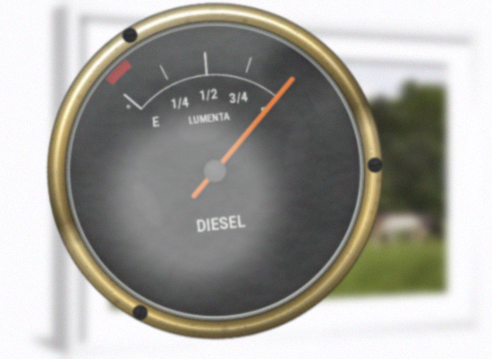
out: 1
